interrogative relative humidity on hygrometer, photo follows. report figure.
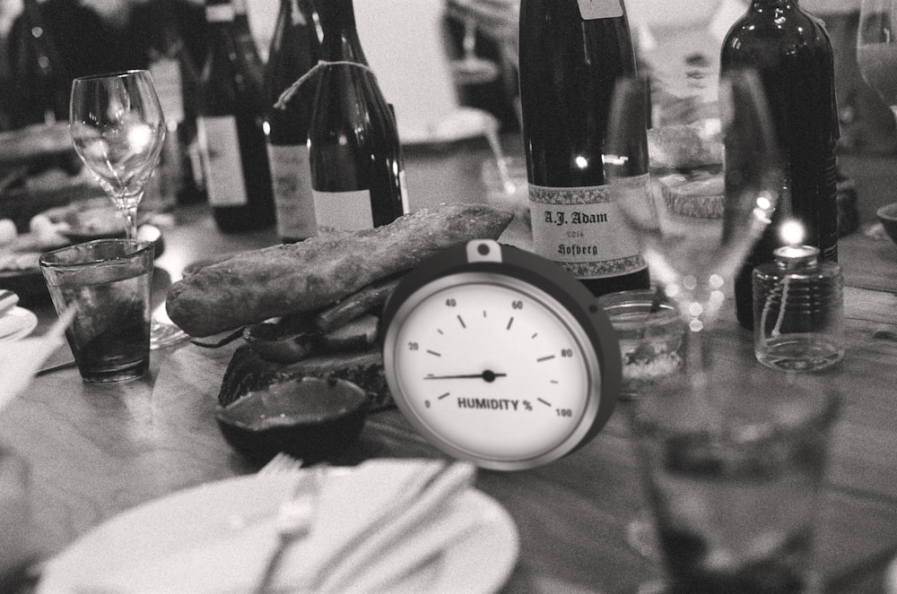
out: 10 %
